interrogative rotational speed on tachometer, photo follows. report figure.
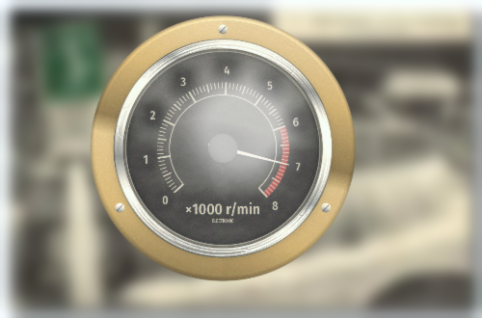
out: 7000 rpm
